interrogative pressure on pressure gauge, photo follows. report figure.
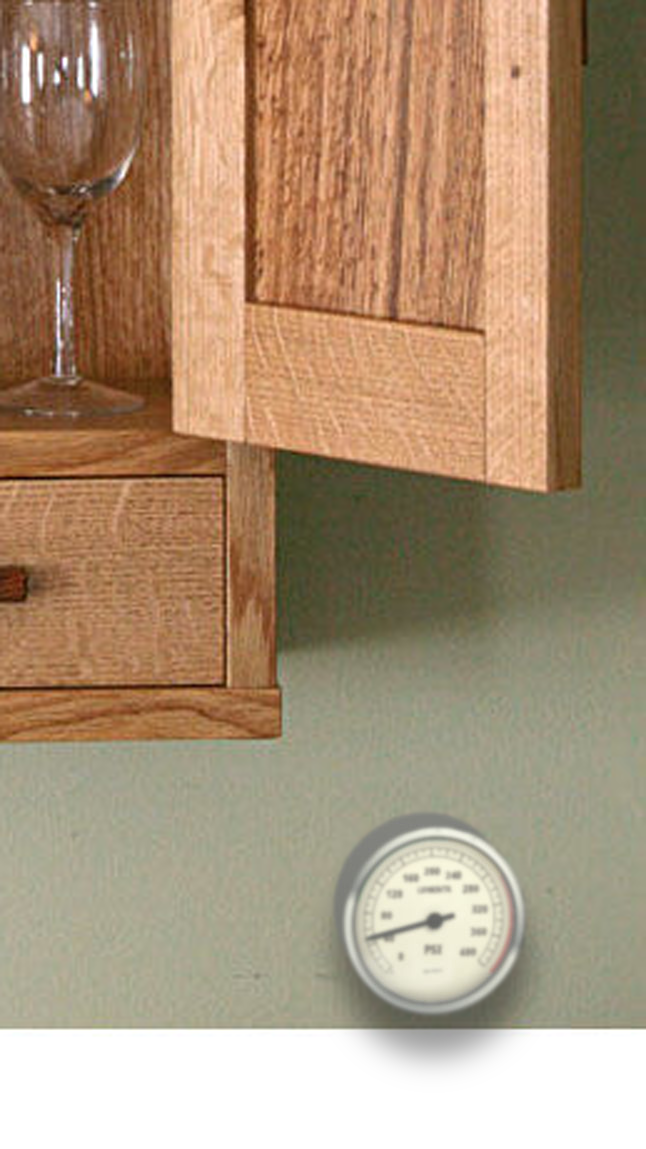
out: 50 psi
